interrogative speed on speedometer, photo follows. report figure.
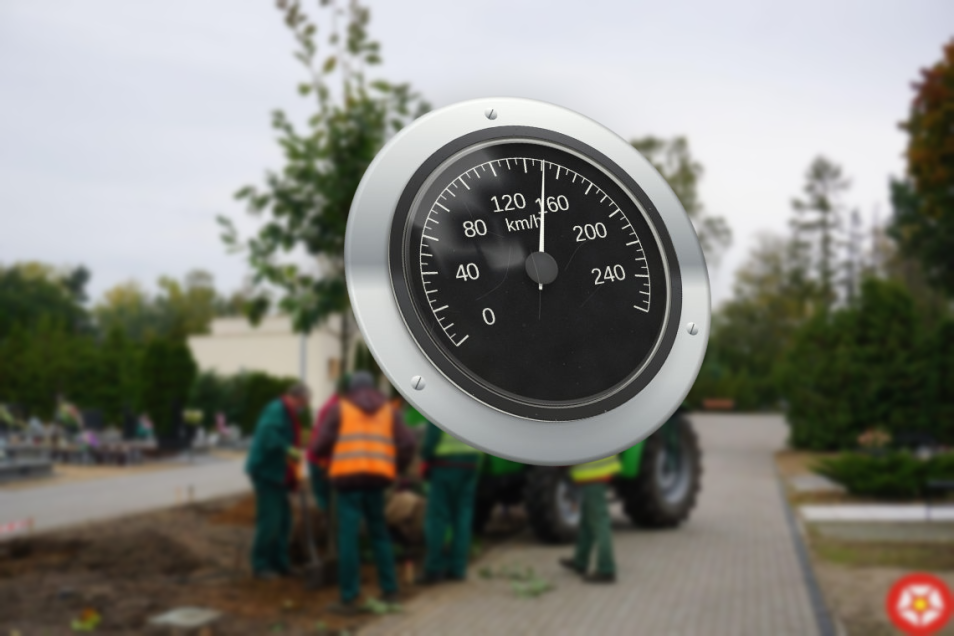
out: 150 km/h
